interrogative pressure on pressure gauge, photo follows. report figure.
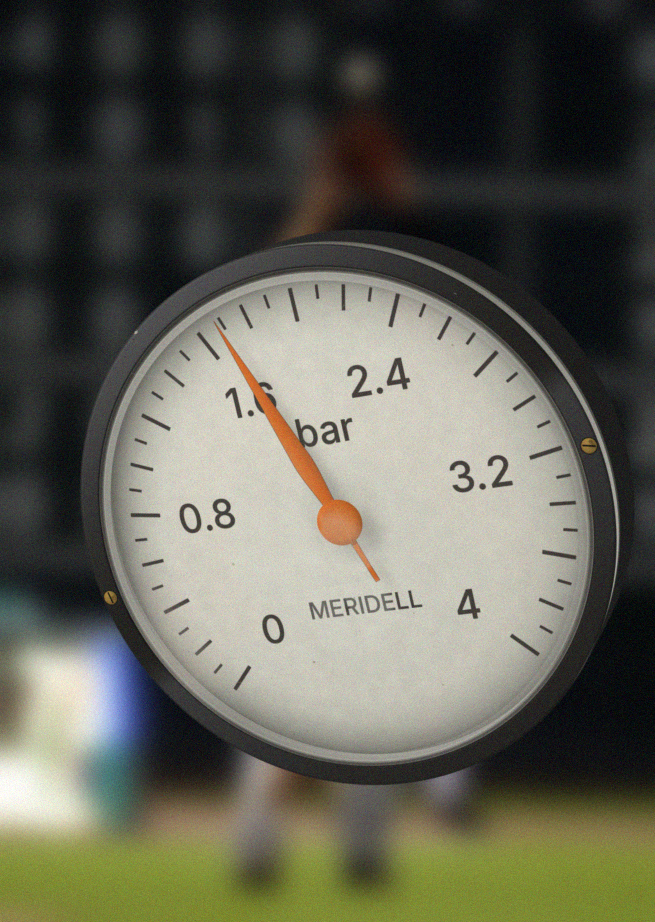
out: 1.7 bar
